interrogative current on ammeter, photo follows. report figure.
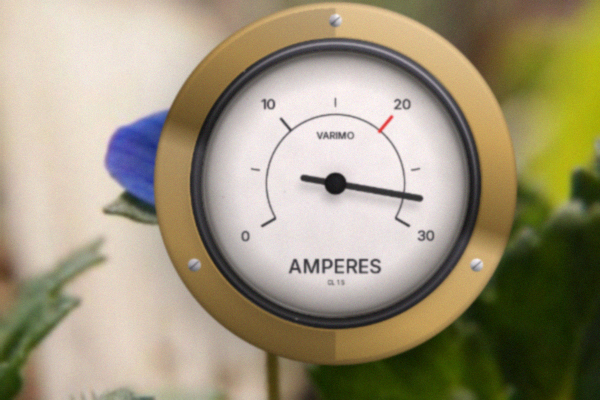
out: 27.5 A
